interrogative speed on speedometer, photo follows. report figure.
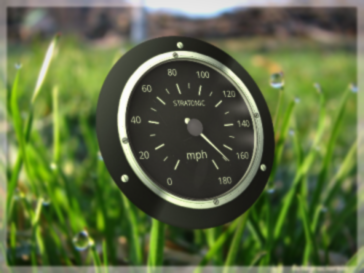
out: 170 mph
